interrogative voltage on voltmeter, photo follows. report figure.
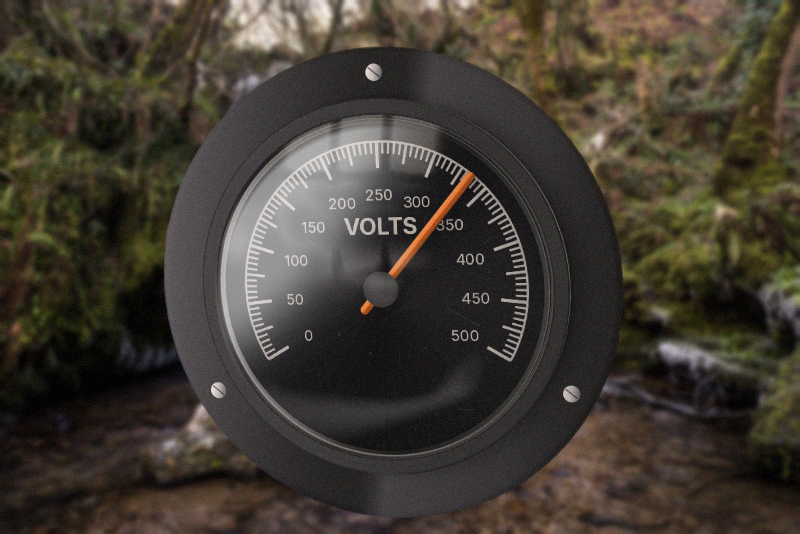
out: 335 V
